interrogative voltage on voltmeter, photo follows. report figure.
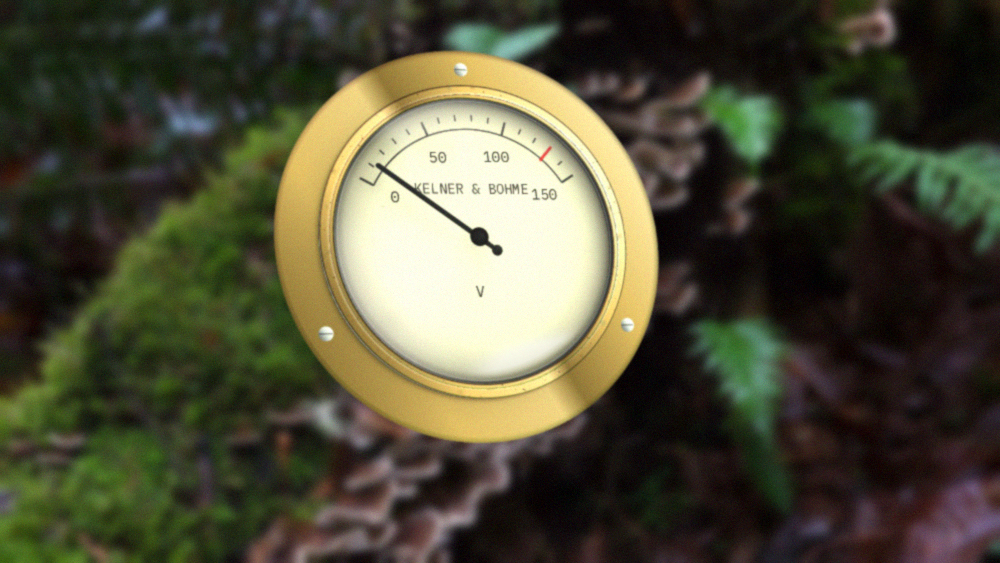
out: 10 V
